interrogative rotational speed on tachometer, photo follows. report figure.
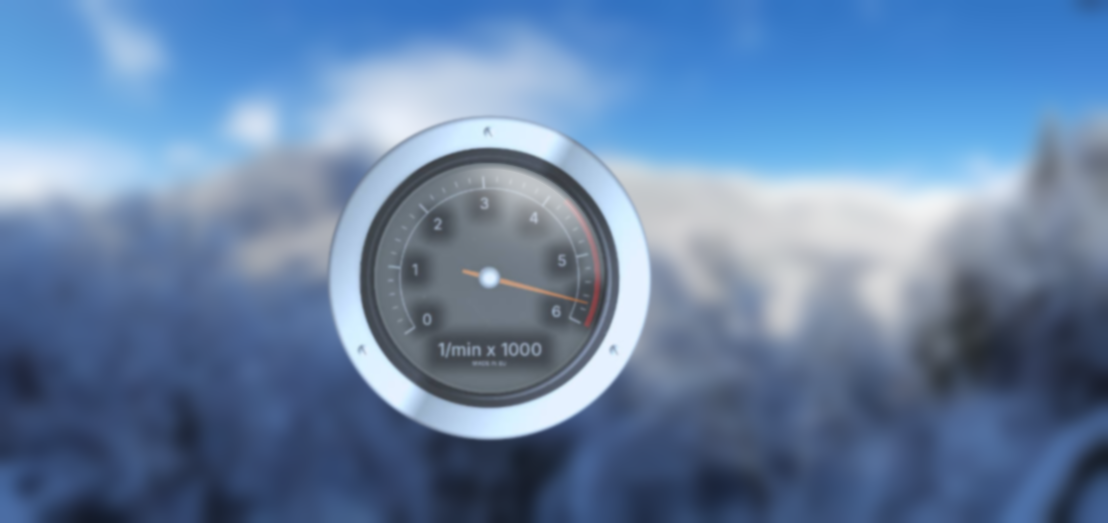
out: 5700 rpm
